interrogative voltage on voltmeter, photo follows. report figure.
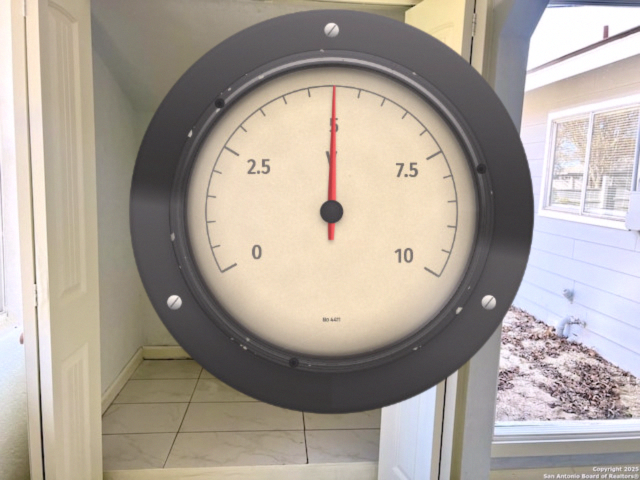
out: 5 V
